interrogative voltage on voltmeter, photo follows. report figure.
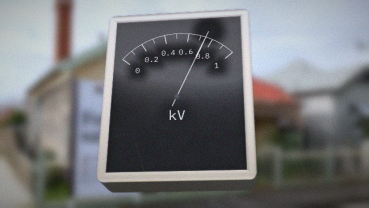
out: 0.75 kV
